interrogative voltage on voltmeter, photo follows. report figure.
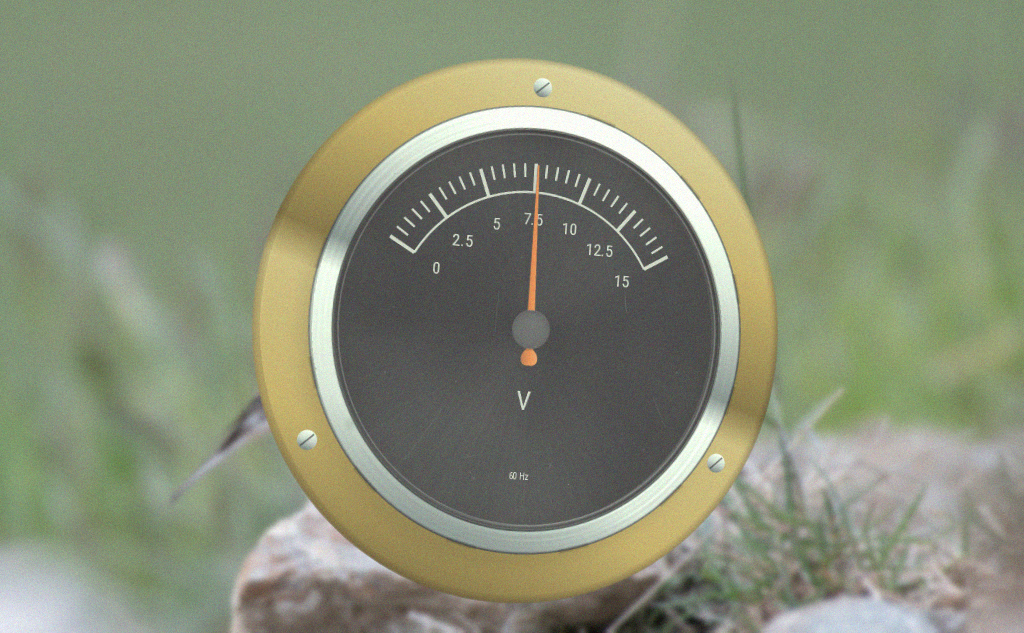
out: 7.5 V
